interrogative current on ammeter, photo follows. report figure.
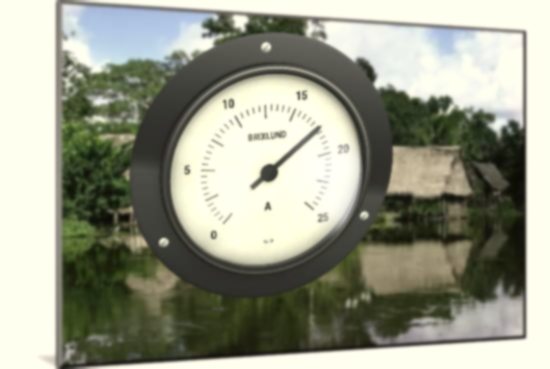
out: 17.5 A
